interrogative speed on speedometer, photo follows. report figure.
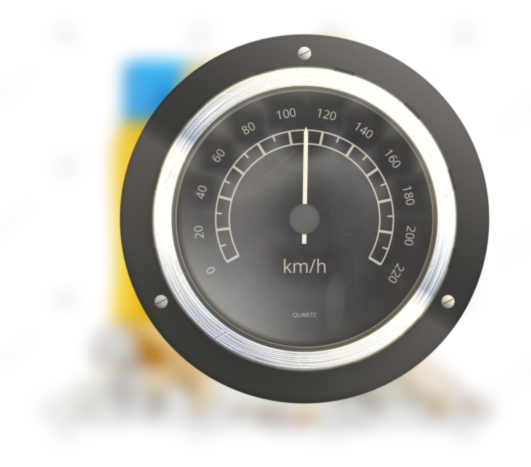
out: 110 km/h
